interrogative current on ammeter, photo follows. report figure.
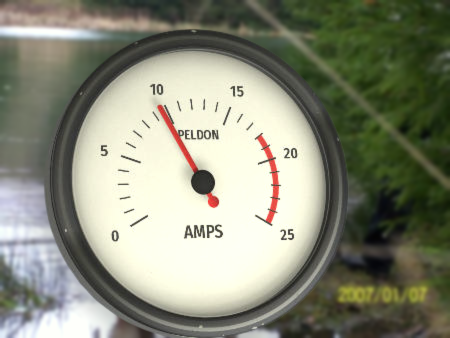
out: 9.5 A
